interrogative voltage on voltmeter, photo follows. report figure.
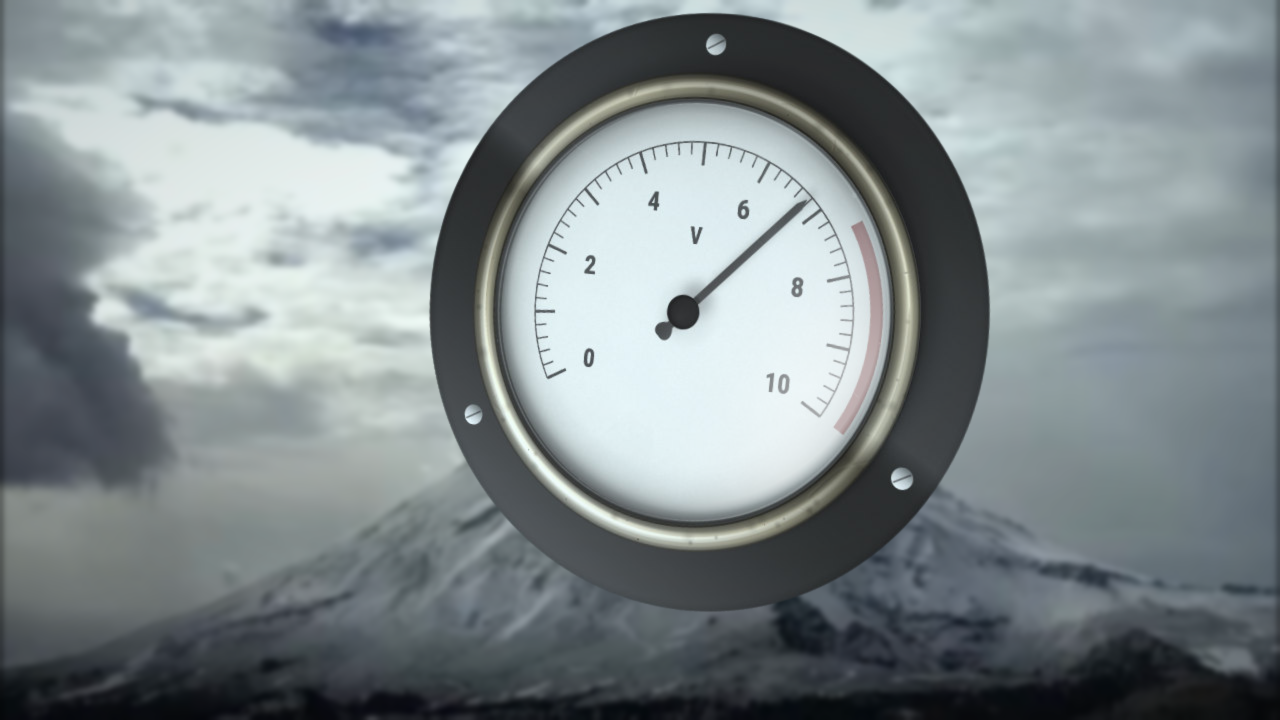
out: 6.8 V
